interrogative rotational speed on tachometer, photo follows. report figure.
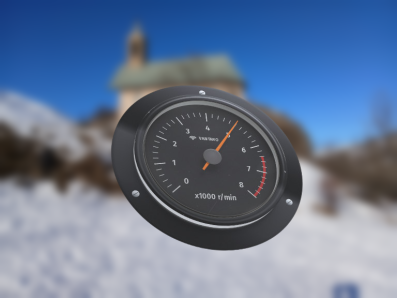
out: 5000 rpm
